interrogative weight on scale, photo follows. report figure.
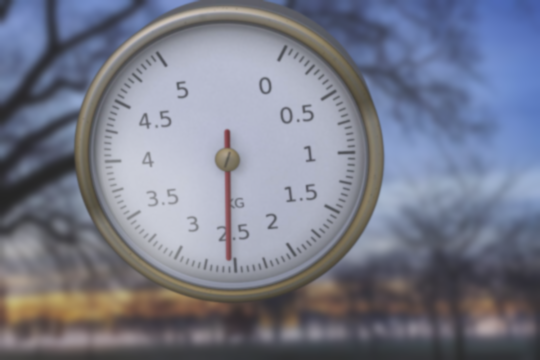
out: 2.55 kg
